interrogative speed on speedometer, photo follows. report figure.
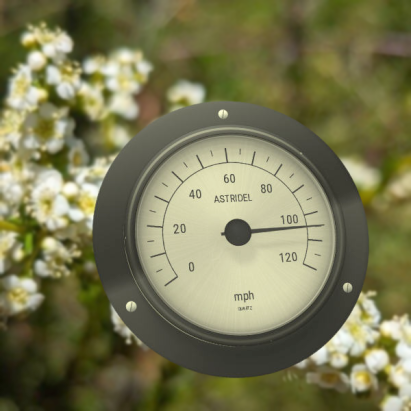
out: 105 mph
